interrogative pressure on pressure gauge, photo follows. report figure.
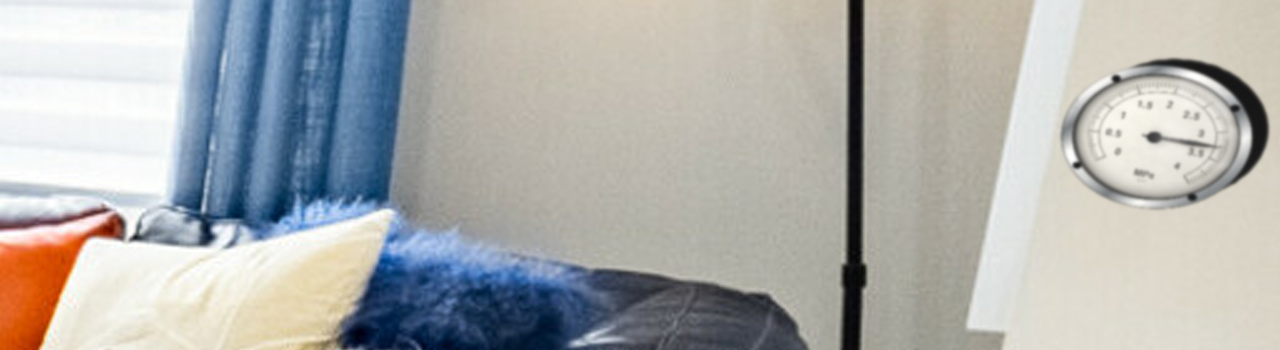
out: 3.25 MPa
